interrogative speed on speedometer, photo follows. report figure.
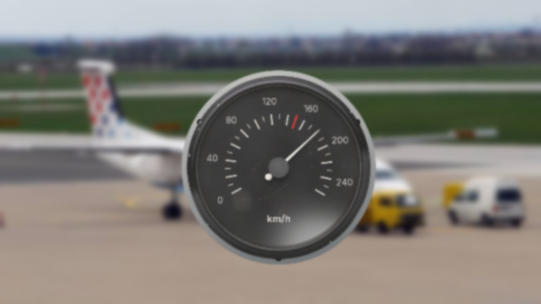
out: 180 km/h
